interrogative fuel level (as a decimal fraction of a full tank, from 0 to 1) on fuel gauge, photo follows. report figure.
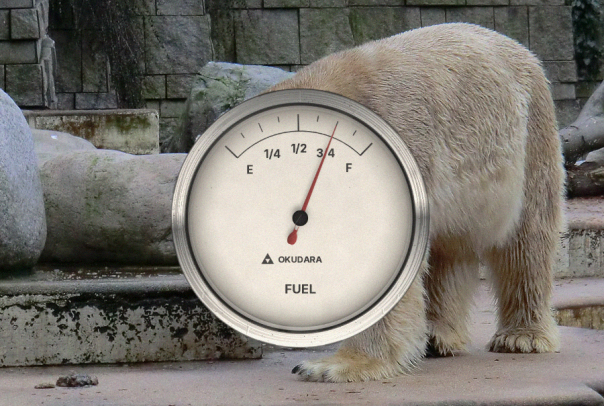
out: 0.75
